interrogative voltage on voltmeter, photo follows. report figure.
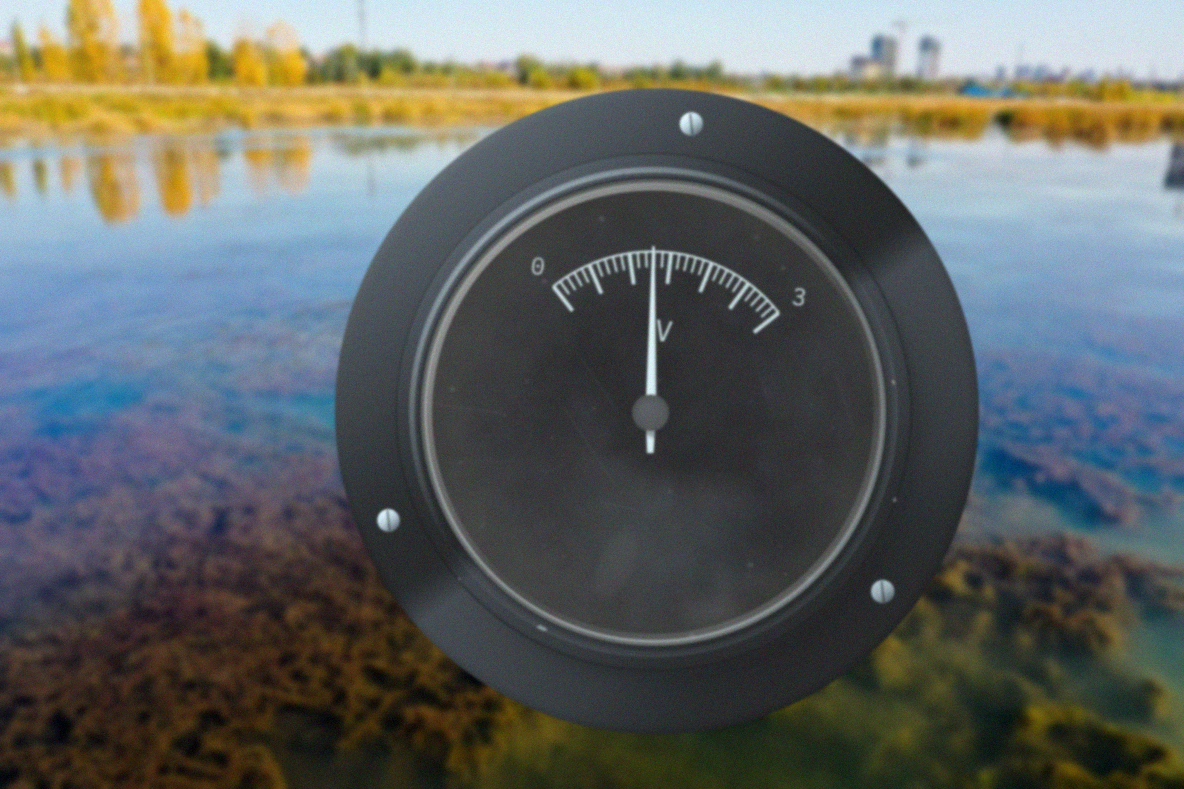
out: 1.3 V
